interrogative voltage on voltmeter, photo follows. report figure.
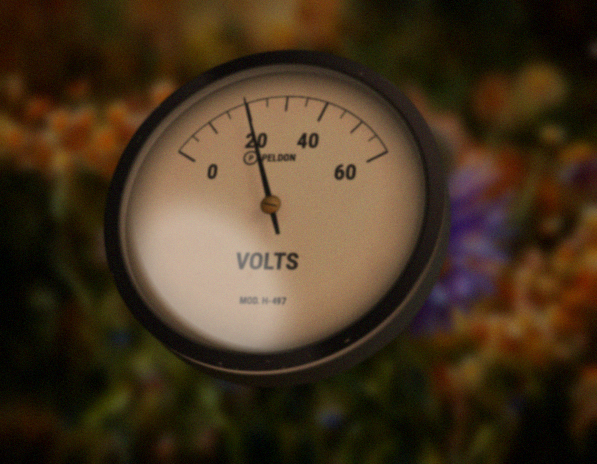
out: 20 V
